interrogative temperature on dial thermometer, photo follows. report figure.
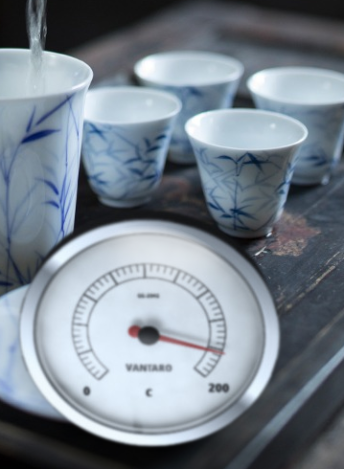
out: 180 °C
